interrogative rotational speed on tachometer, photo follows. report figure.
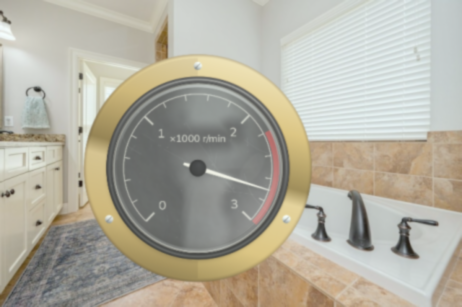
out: 2700 rpm
